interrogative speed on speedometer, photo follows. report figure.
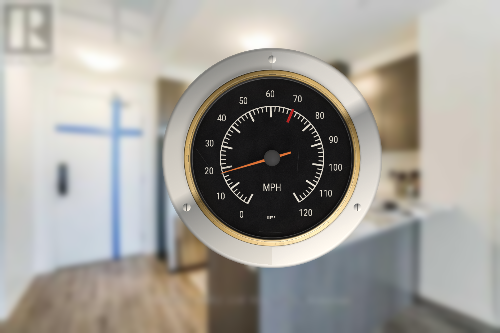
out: 18 mph
